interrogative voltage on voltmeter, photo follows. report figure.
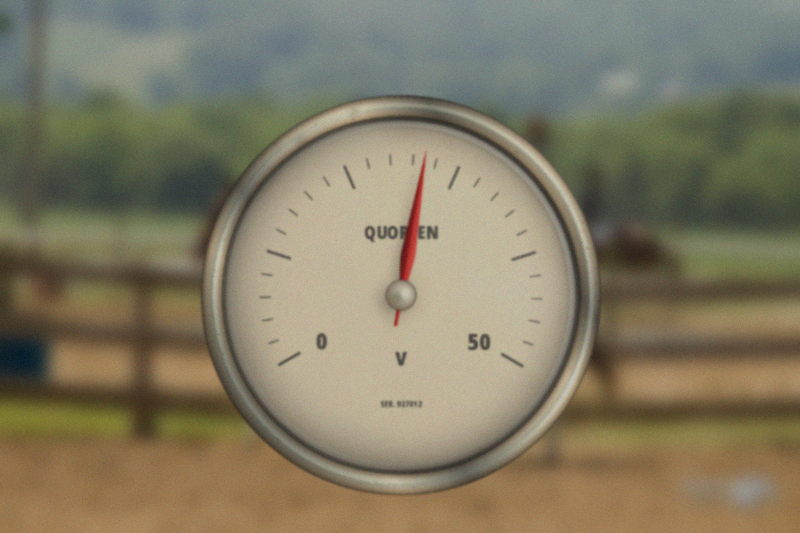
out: 27 V
